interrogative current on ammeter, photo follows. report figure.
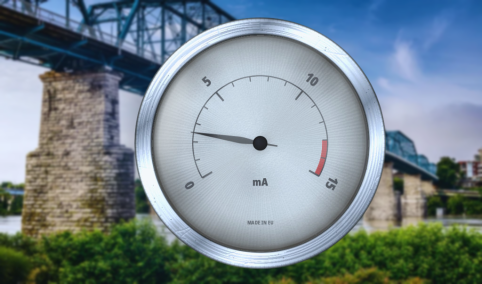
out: 2.5 mA
